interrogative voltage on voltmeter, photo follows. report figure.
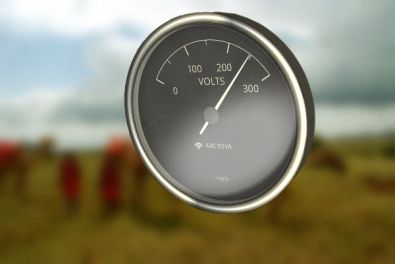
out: 250 V
